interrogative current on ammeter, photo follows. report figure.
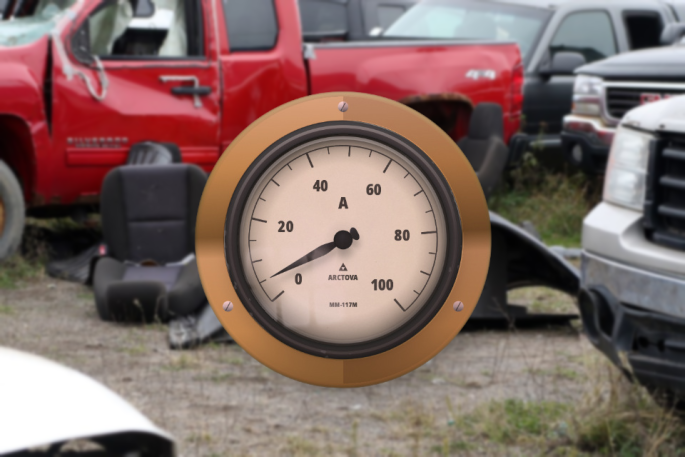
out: 5 A
